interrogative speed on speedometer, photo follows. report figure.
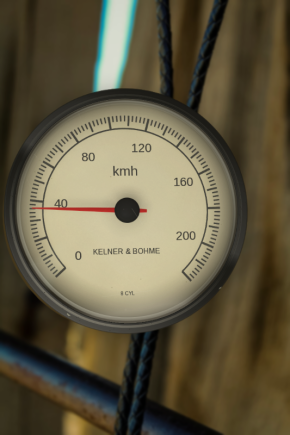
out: 36 km/h
